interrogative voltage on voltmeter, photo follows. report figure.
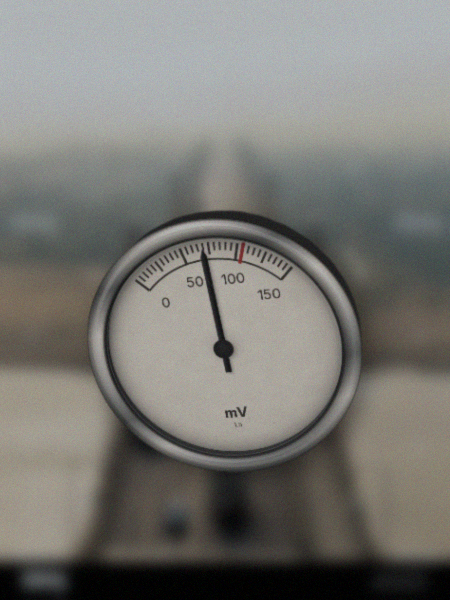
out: 70 mV
